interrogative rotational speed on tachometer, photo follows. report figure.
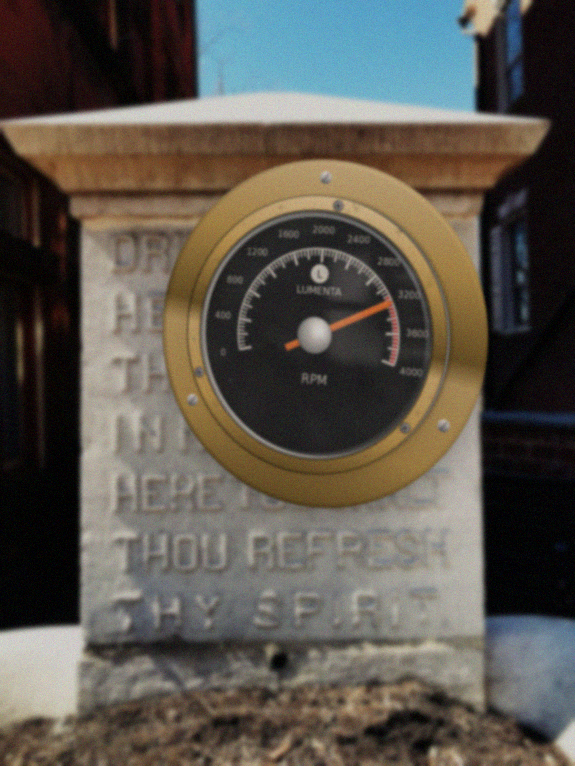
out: 3200 rpm
